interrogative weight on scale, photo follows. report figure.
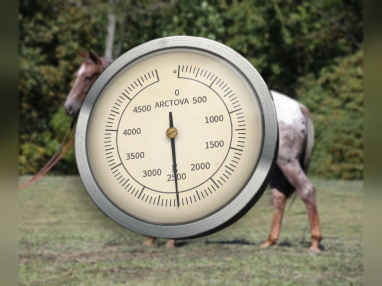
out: 2500 g
